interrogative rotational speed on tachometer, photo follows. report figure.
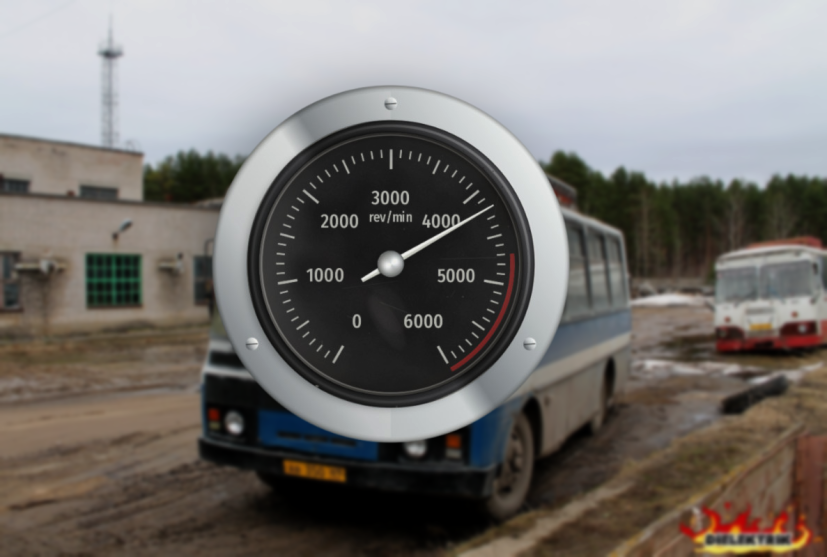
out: 4200 rpm
